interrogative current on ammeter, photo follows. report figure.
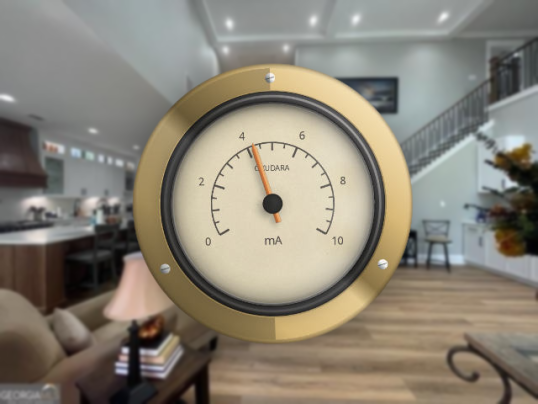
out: 4.25 mA
